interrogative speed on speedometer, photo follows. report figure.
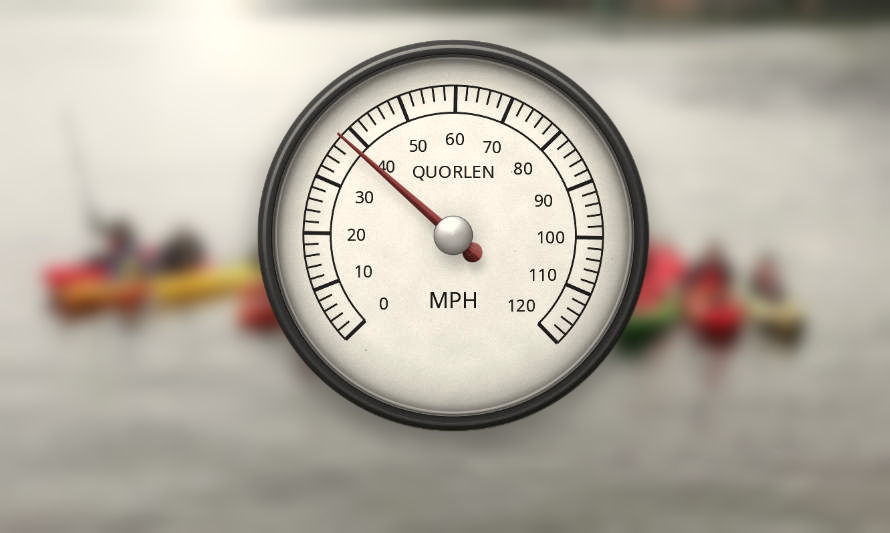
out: 38 mph
